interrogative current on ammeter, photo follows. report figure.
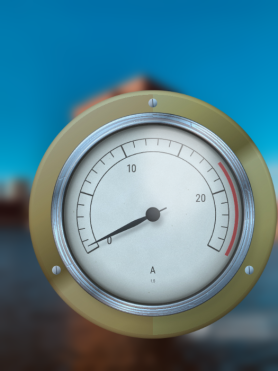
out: 0.5 A
